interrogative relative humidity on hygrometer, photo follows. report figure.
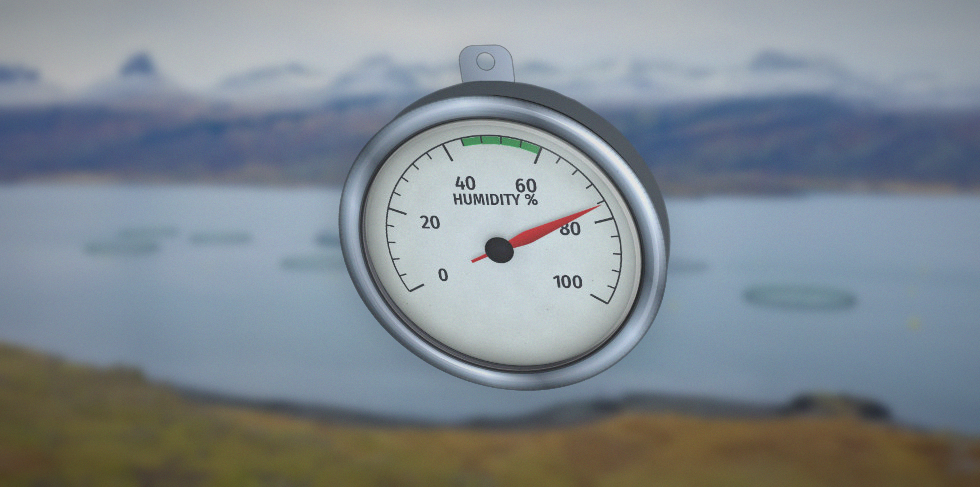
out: 76 %
